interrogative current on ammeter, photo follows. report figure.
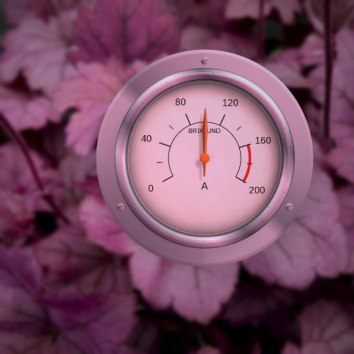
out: 100 A
